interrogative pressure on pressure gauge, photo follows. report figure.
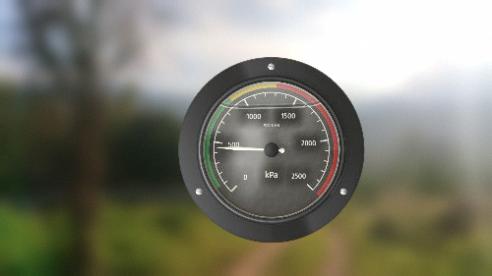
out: 450 kPa
